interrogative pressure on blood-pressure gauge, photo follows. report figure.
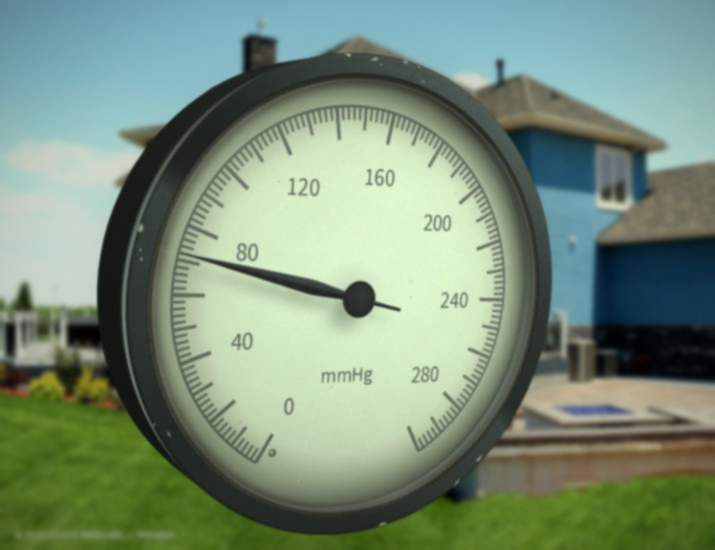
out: 72 mmHg
